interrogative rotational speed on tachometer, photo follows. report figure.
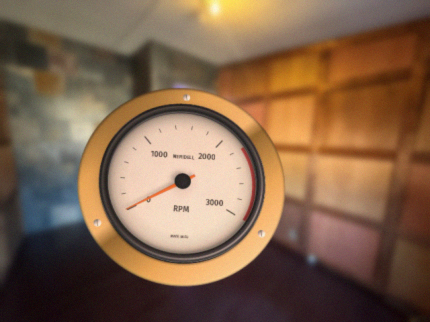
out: 0 rpm
